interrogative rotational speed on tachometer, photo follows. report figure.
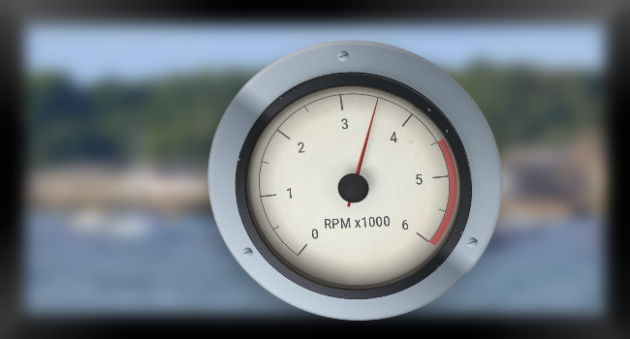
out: 3500 rpm
